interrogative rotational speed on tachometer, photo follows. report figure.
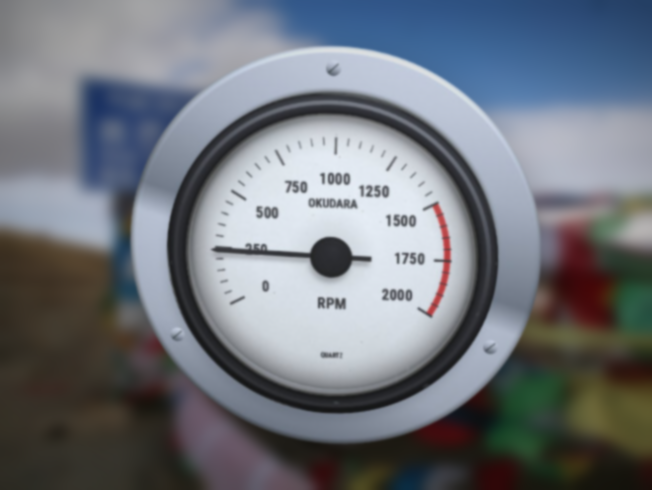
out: 250 rpm
